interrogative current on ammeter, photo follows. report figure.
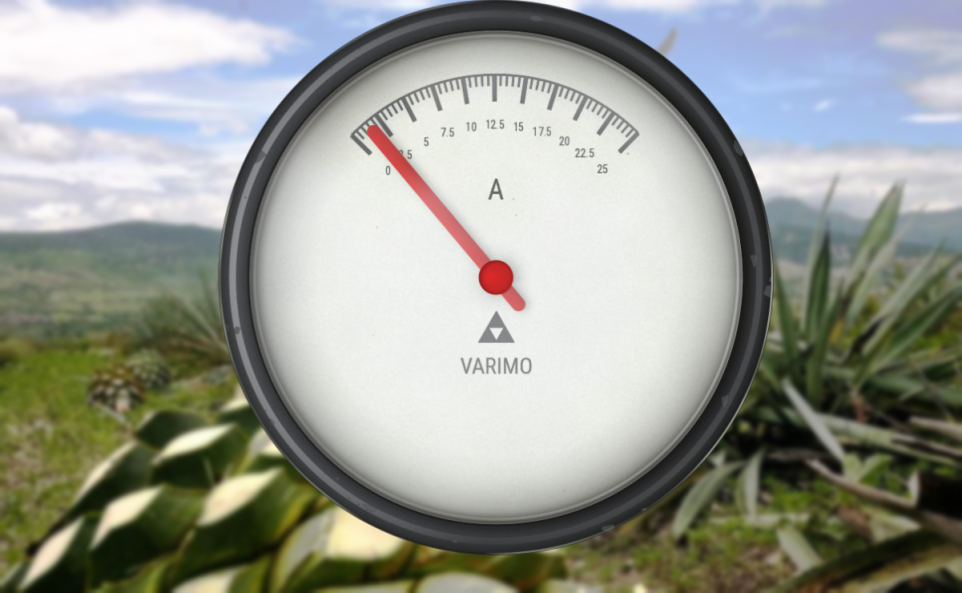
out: 1.5 A
